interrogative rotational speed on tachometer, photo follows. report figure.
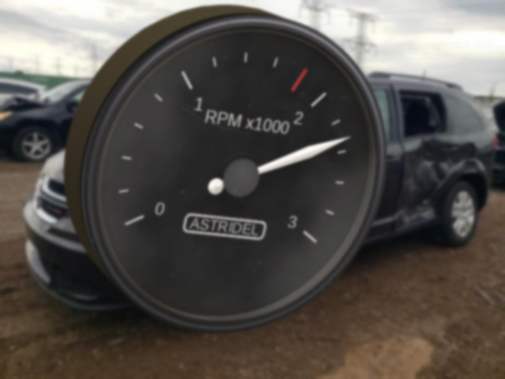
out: 2300 rpm
